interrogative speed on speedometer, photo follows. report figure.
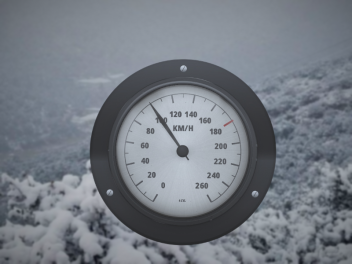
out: 100 km/h
